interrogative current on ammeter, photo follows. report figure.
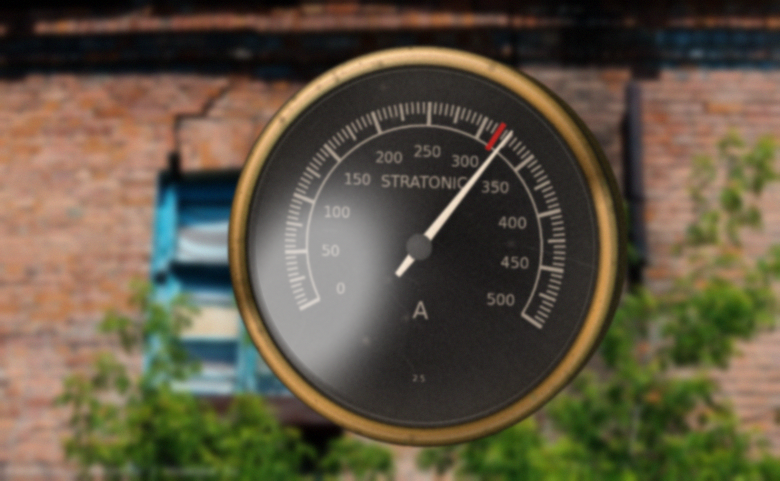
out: 325 A
